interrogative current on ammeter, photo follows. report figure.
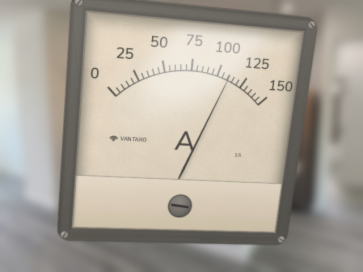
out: 110 A
